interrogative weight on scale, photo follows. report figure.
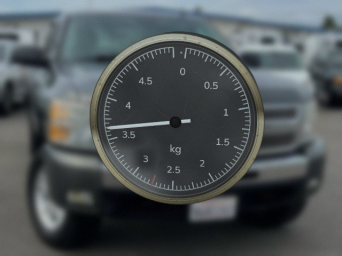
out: 3.65 kg
